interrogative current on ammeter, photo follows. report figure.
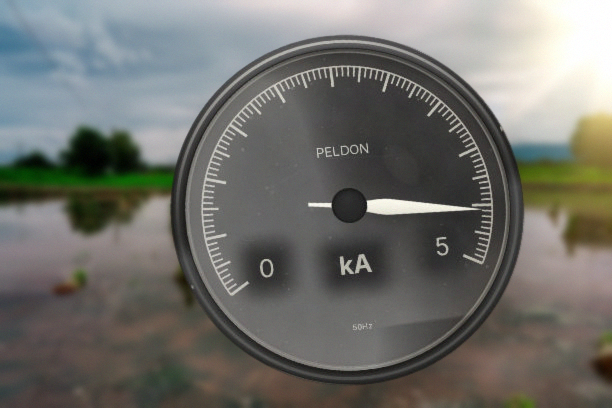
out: 4.55 kA
